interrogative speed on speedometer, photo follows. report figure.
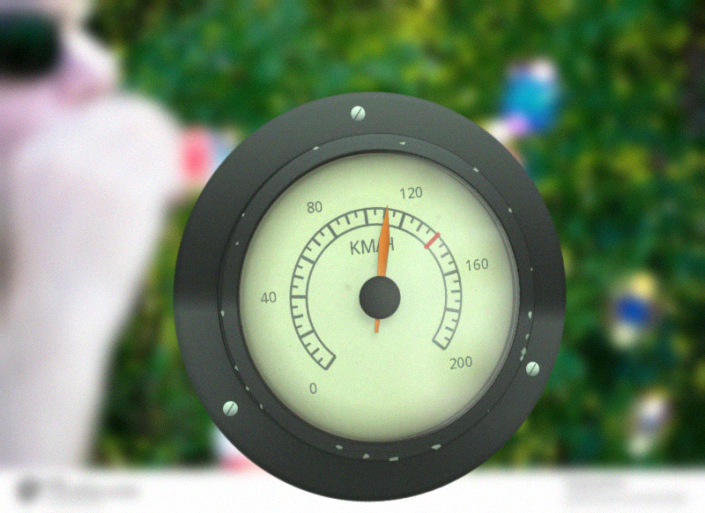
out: 110 km/h
